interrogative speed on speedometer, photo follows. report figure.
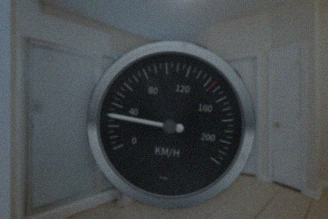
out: 30 km/h
